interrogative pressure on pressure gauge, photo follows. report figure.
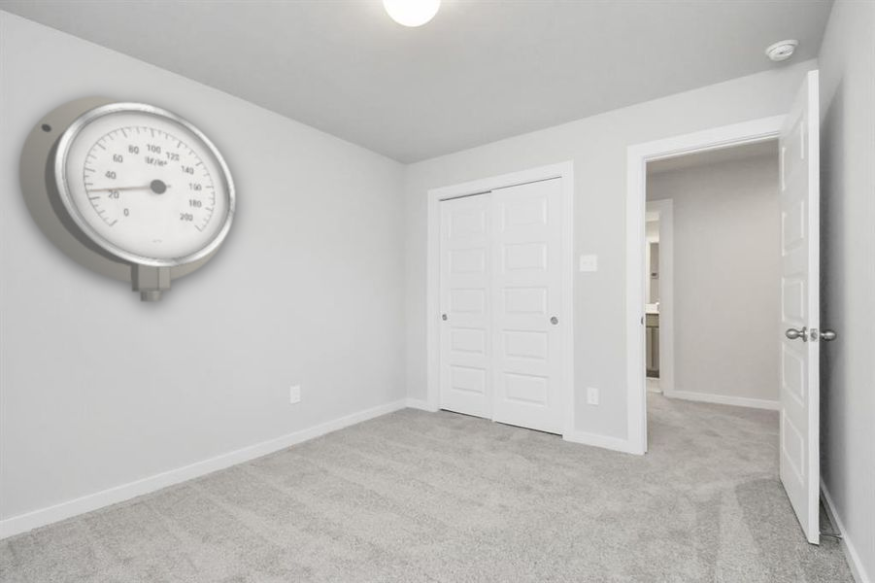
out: 25 psi
